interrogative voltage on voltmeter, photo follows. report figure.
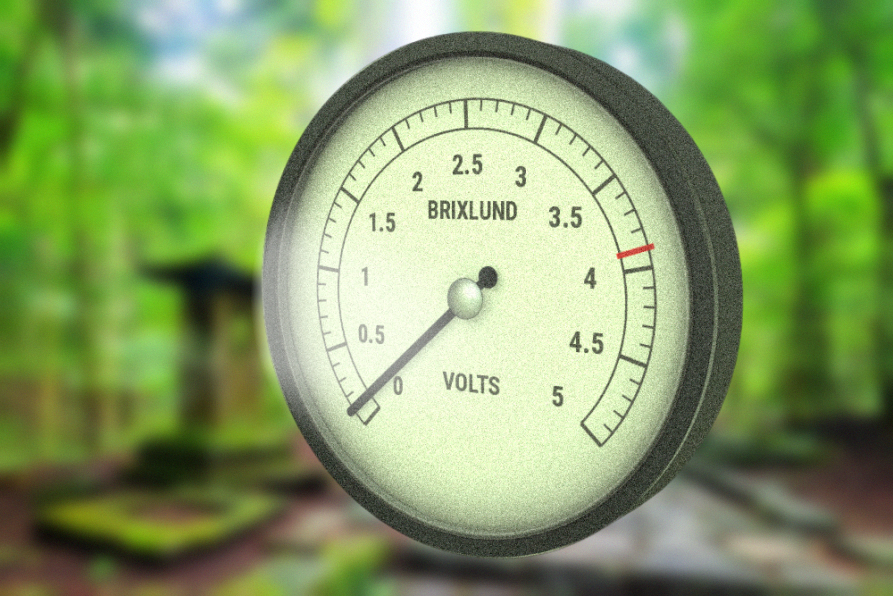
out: 0.1 V
